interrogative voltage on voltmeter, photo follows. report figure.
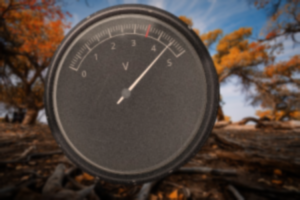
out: 4.5 V
